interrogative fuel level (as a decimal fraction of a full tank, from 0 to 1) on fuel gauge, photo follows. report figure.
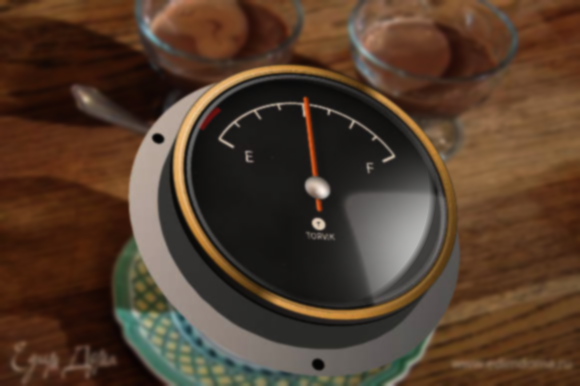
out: 0.5
